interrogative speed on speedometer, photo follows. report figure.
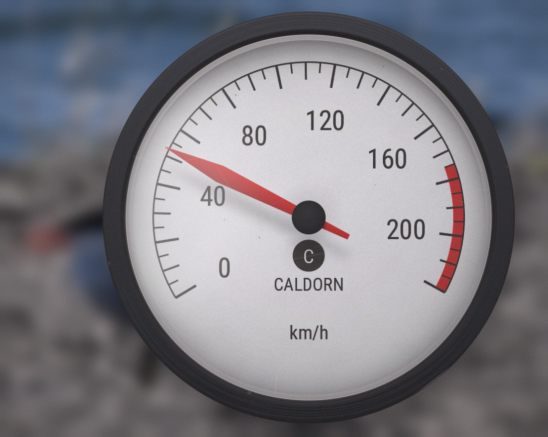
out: 52.5 km/h
